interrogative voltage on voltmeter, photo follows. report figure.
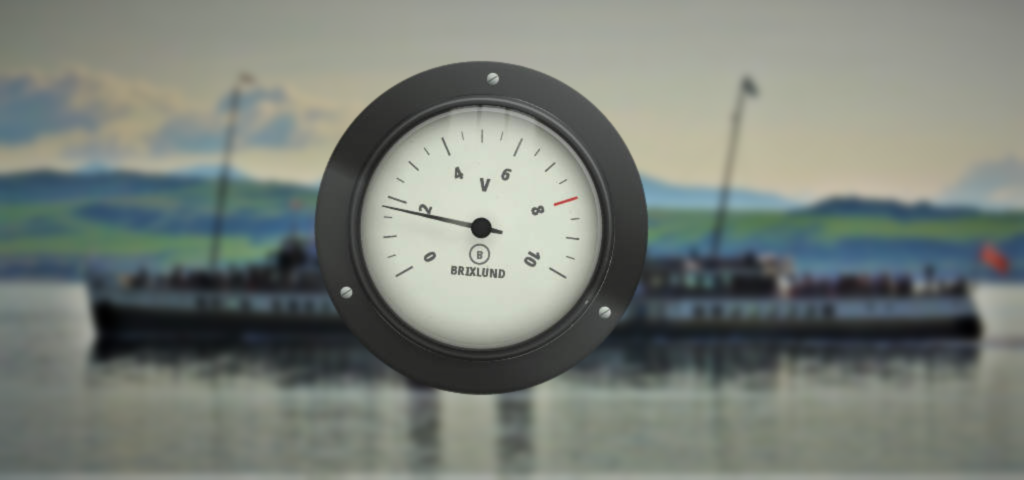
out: 1.75 V
